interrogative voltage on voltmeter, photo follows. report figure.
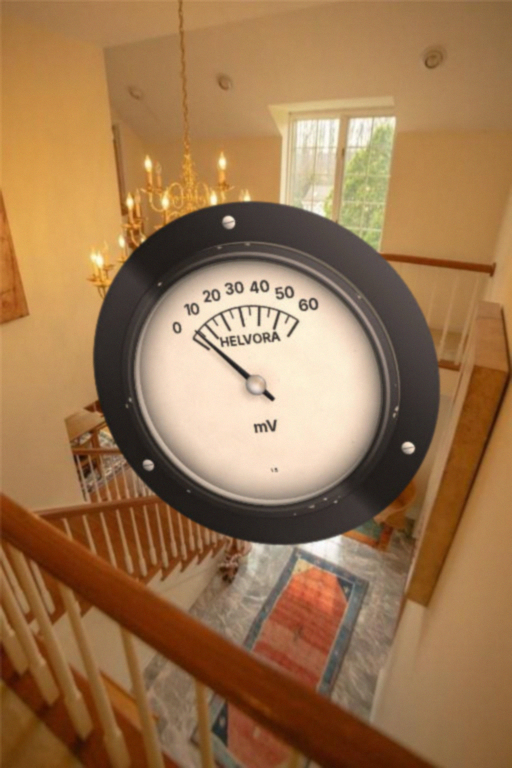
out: 5 mV
